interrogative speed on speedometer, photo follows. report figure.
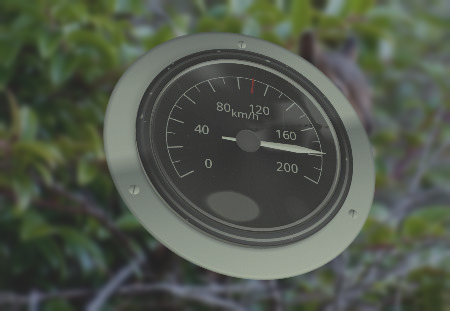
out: 180 km/h
